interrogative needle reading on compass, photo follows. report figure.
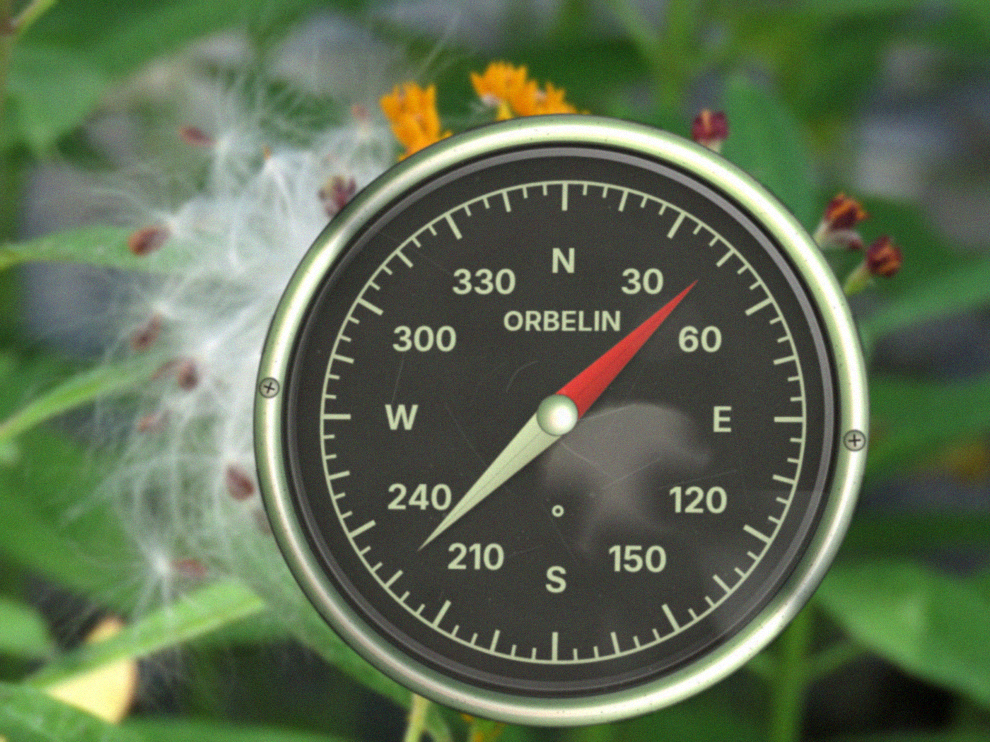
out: 45 °
